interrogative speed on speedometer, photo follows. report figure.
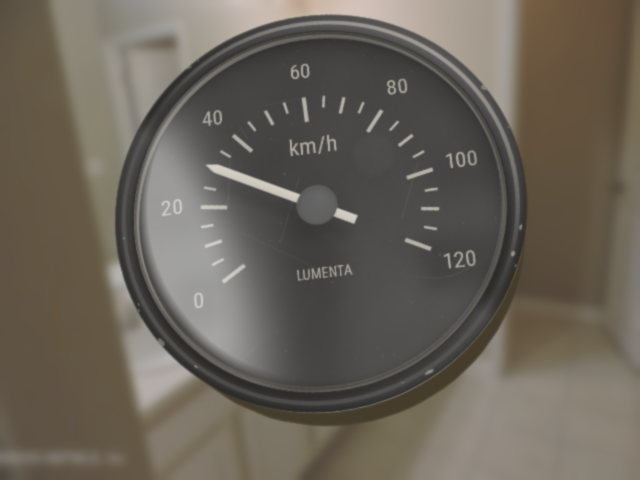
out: 30 km/h
